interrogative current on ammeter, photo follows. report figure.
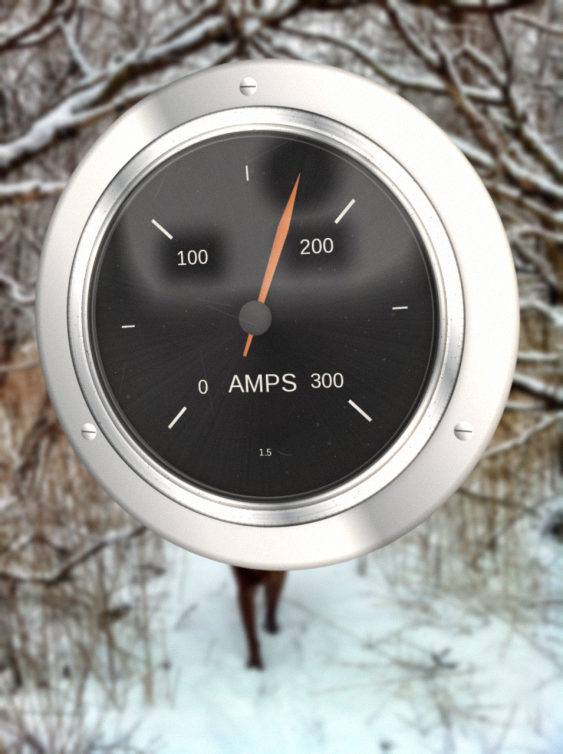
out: 175 A
